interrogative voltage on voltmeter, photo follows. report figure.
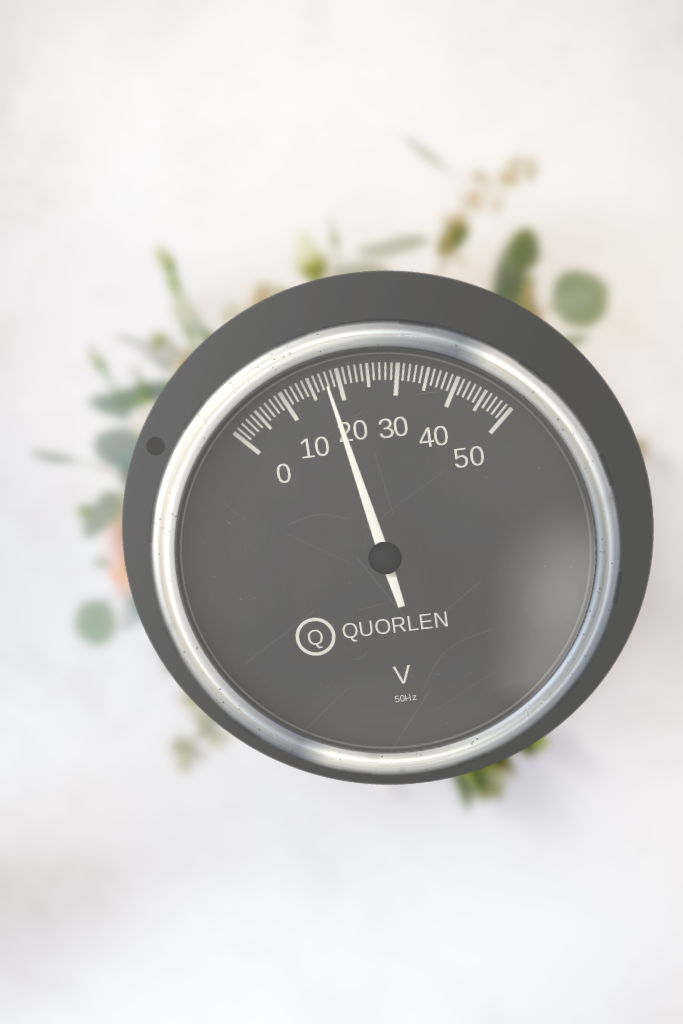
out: 18 V
